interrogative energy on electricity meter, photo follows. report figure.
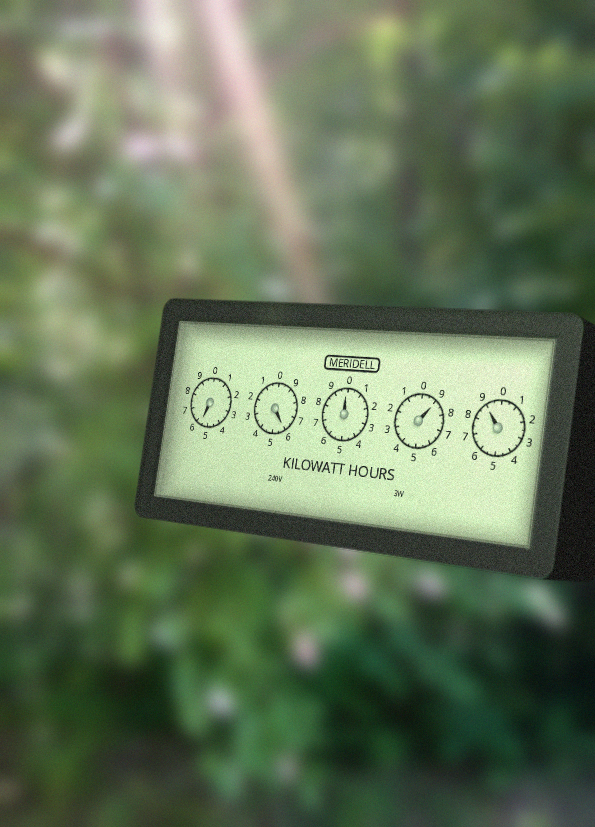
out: 55989 kWh
